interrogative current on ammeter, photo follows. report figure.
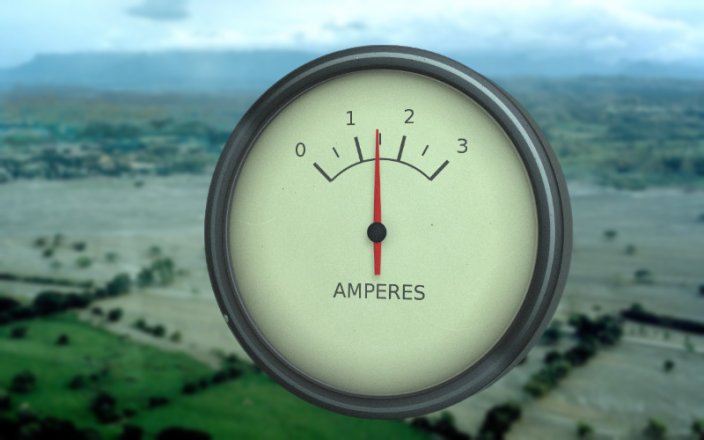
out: 1.5 A
